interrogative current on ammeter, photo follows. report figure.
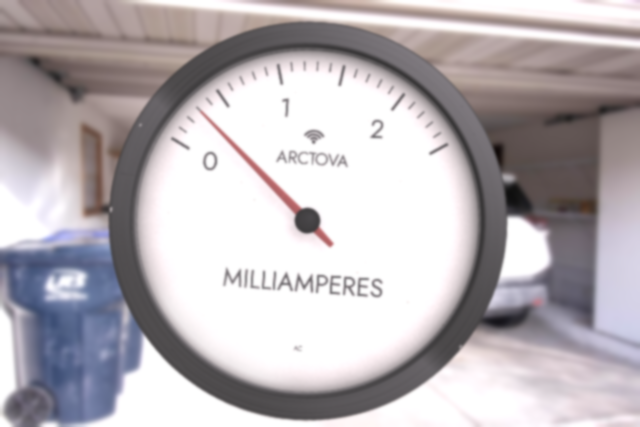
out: 0.3 mA
